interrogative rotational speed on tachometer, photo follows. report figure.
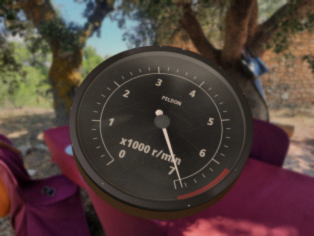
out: 6900 rpm
